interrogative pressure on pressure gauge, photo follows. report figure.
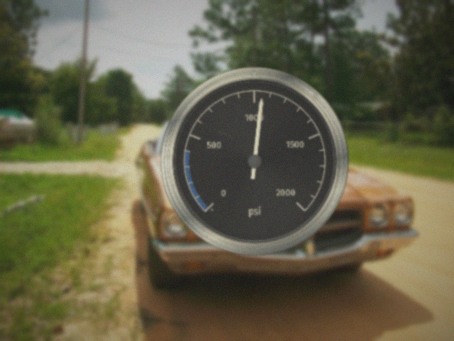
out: 1050 psi
